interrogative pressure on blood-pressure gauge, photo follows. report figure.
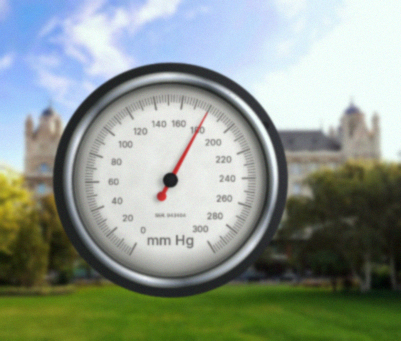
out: 180 mmHg
